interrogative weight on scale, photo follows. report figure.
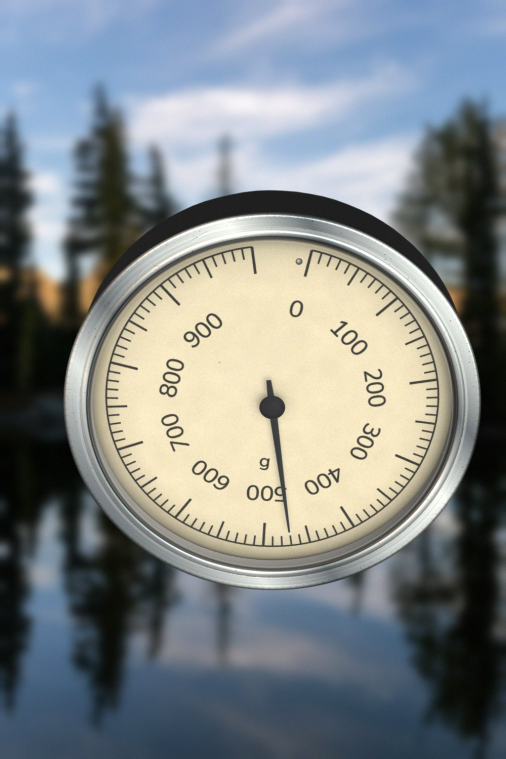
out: 470 g
